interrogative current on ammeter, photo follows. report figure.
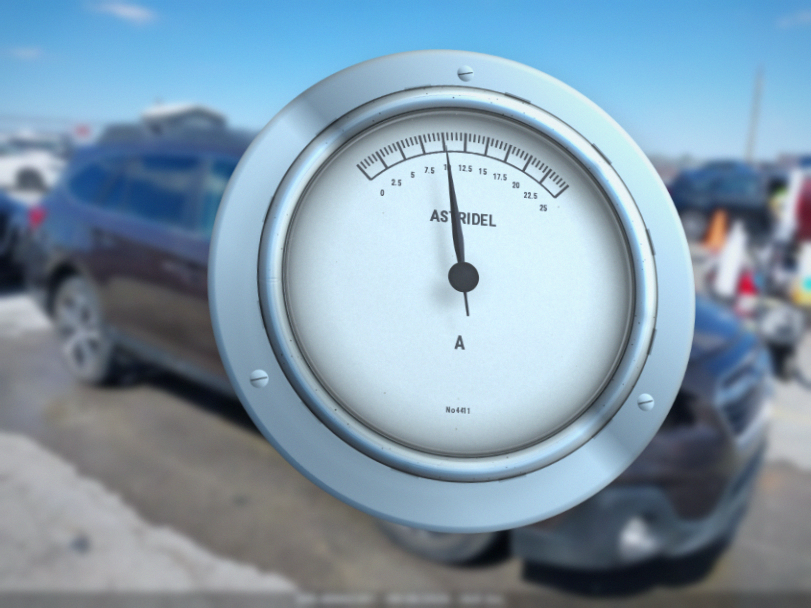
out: 10 A
